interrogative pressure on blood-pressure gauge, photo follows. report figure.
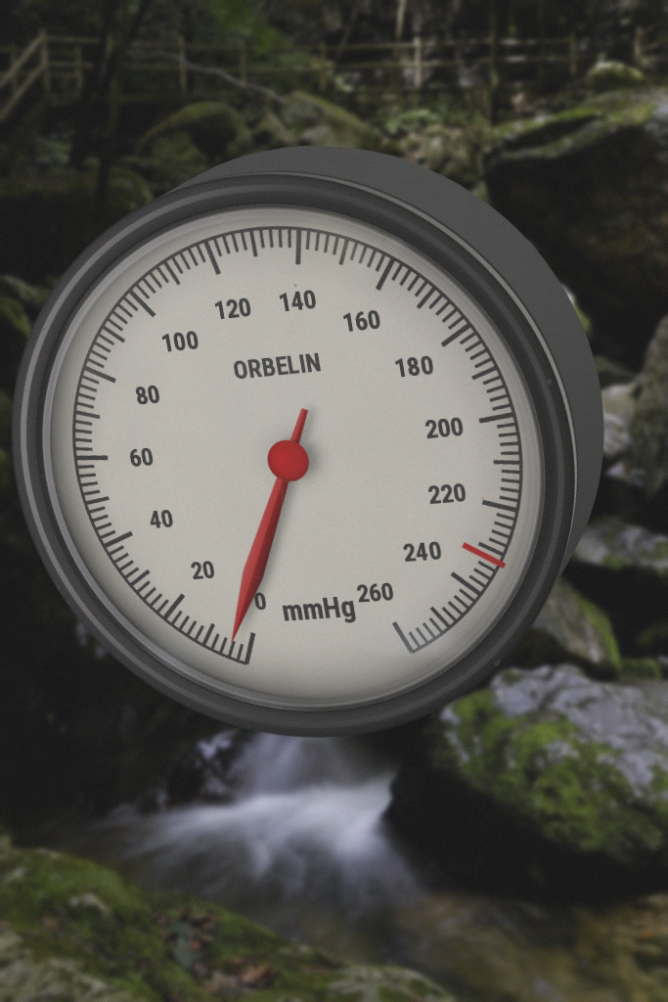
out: 4 mmHg
